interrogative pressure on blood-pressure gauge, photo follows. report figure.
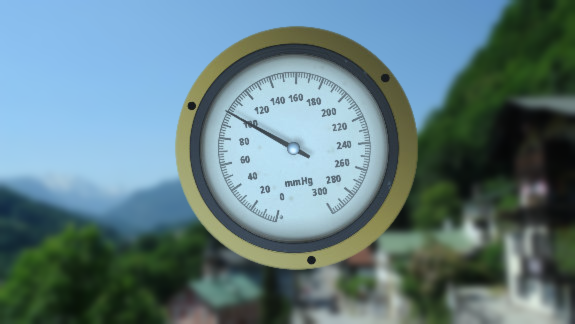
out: 100 mmHg
